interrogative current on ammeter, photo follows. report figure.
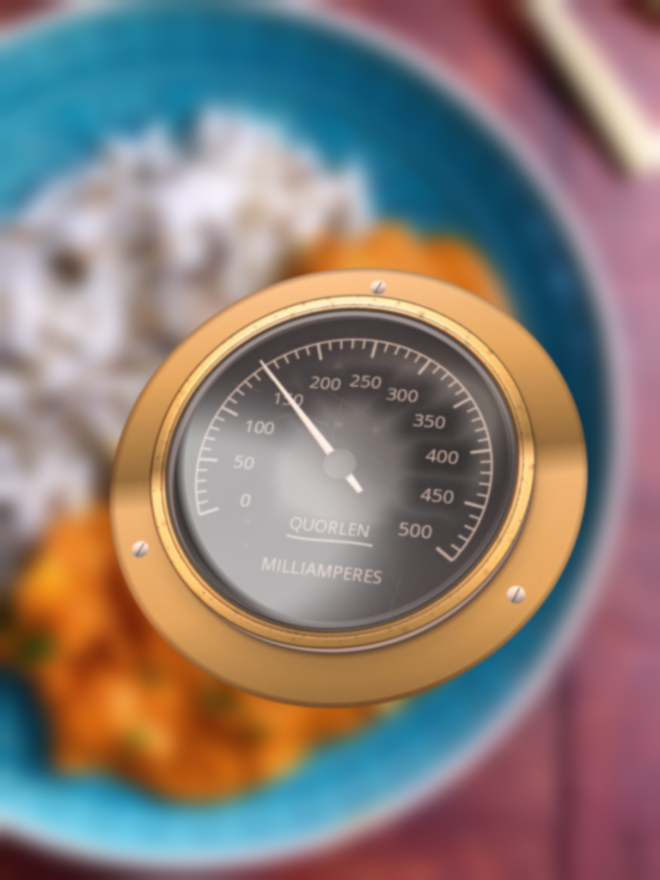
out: 150 mA
